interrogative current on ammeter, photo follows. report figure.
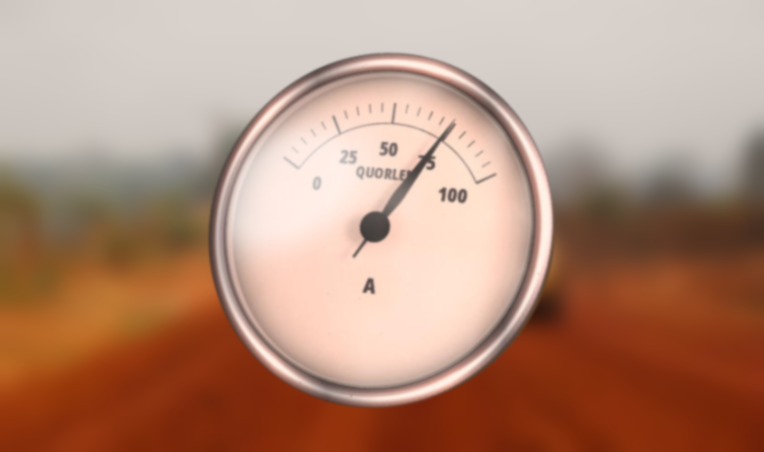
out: 75 A
